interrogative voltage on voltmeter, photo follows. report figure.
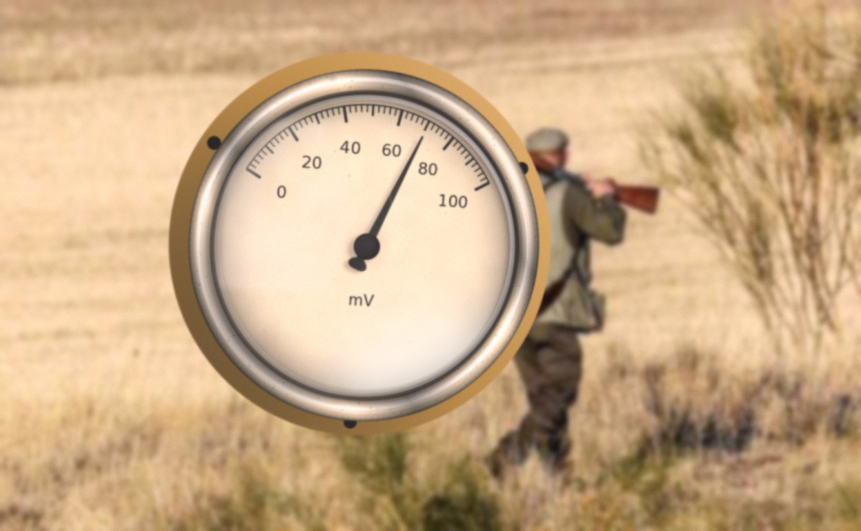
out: 70 mV
